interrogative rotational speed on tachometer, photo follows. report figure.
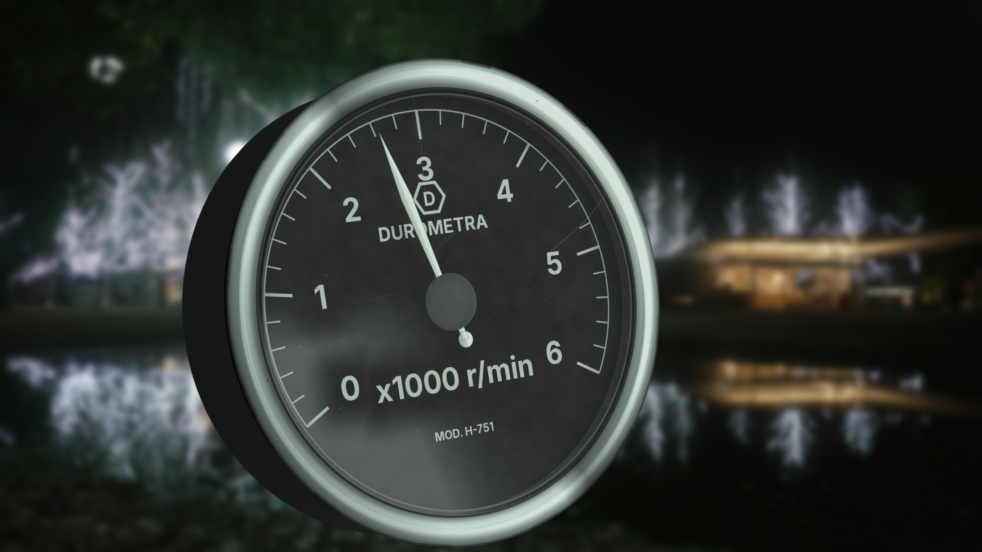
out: 2600 rpm
